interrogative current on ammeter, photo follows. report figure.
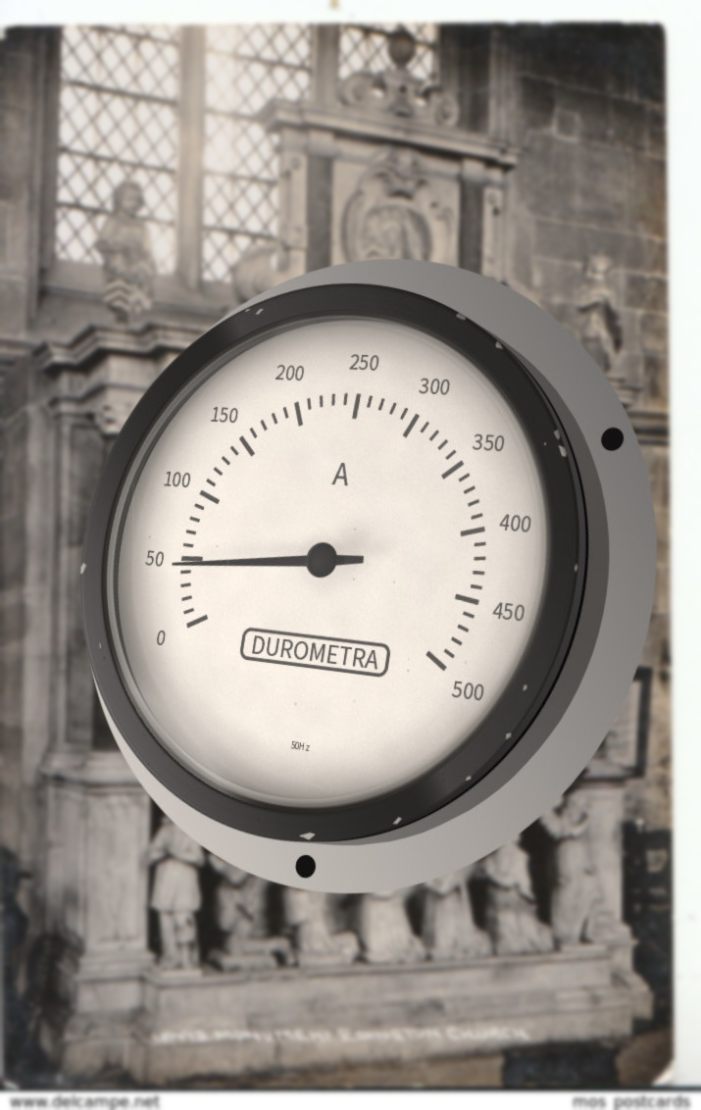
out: 45 A
